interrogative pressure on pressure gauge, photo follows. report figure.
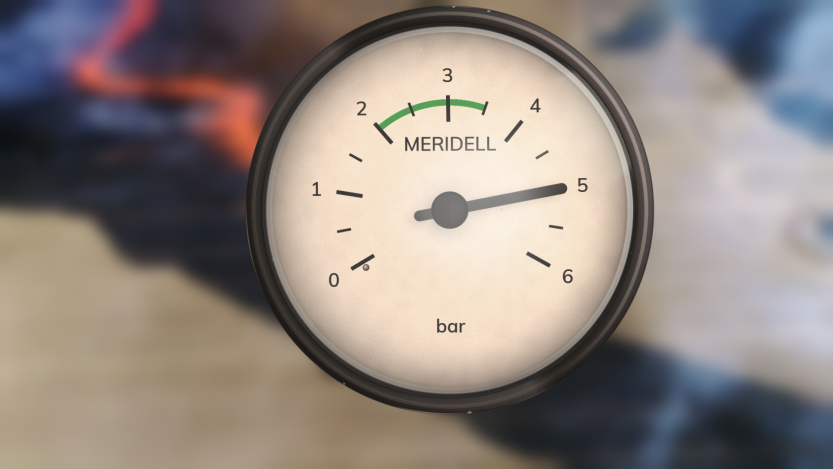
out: 5 bar
